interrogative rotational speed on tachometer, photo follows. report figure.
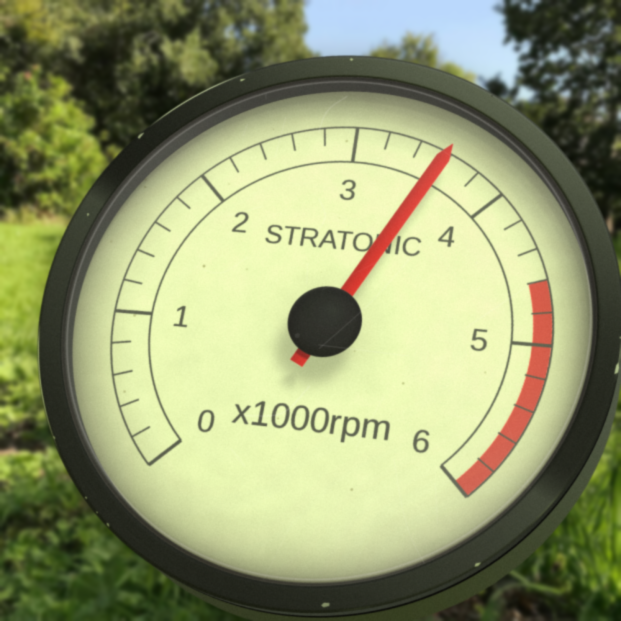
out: 3600 rpm
